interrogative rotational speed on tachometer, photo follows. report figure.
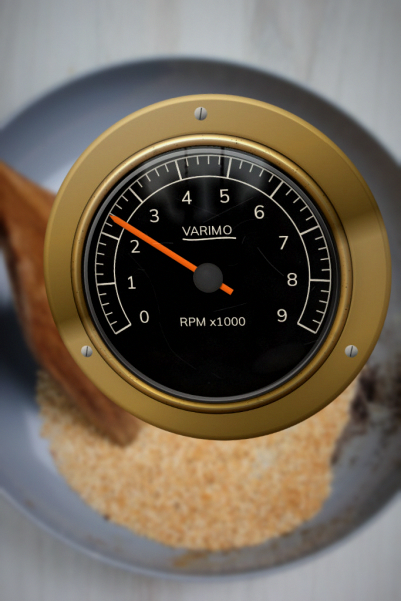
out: 2400 rpm
